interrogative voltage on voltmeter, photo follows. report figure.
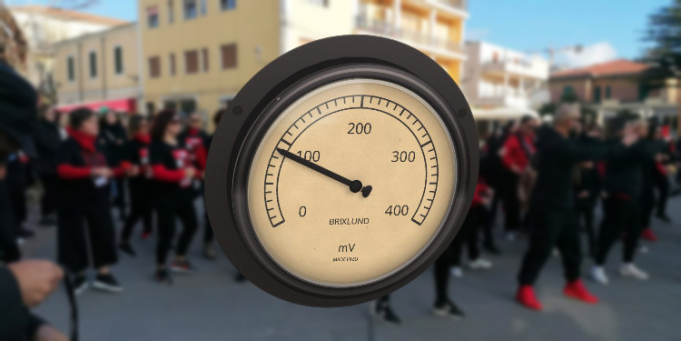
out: 90 mV
